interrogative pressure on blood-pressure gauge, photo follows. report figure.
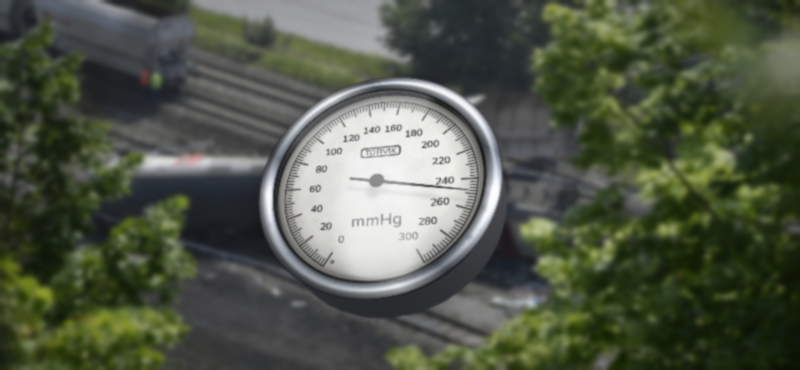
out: 250 mmHg
